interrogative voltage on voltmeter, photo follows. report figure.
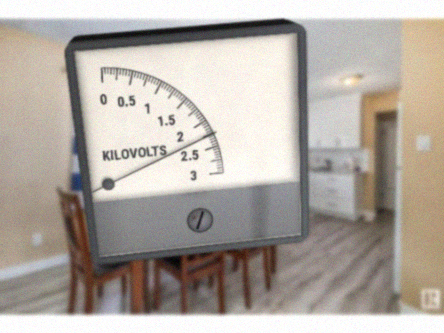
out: 2.25 kV
